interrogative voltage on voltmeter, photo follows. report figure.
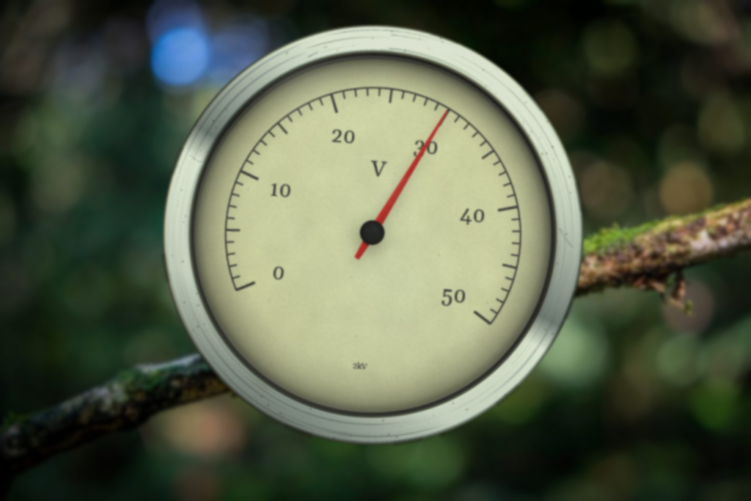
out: 30 V
